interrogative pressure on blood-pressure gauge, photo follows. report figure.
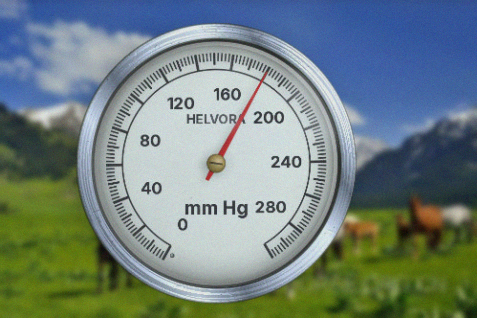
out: 180 mmHg
